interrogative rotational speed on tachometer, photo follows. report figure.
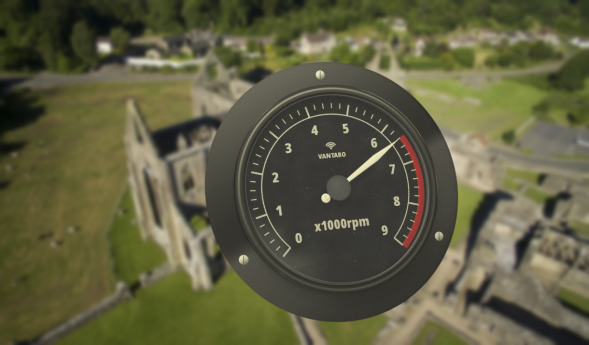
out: 6400 rpm
